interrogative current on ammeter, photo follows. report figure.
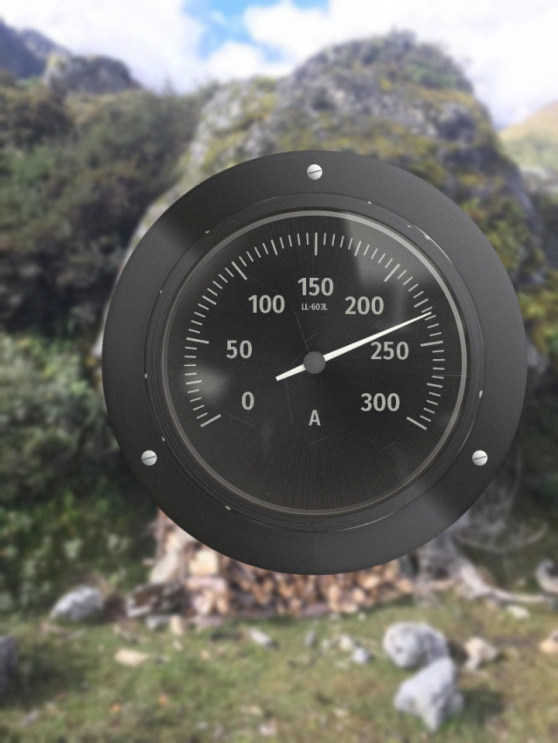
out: 232.5 A
